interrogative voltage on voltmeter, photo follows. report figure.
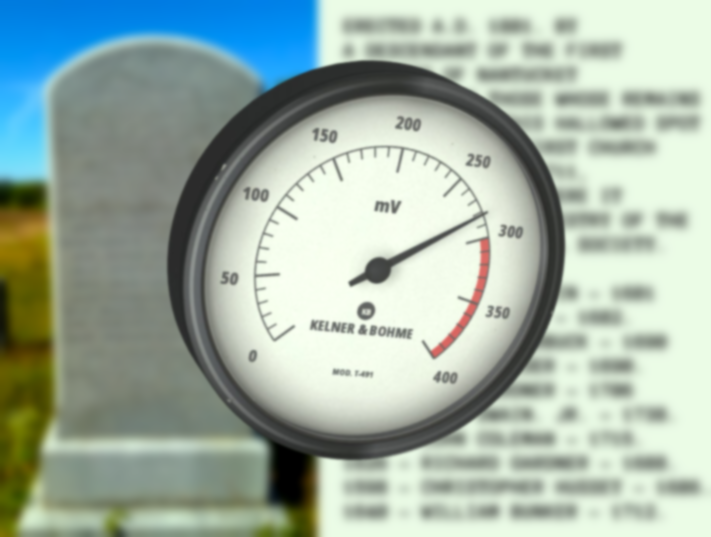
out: 280 mV
